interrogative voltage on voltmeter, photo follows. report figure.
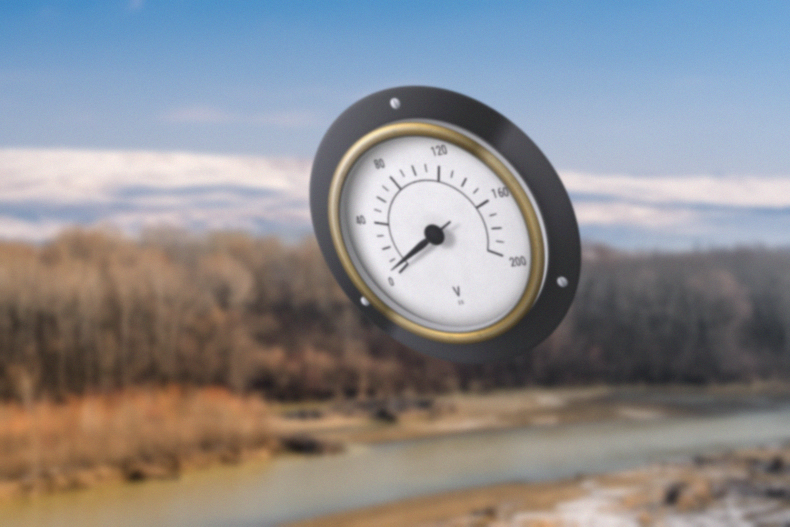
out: 5 V
